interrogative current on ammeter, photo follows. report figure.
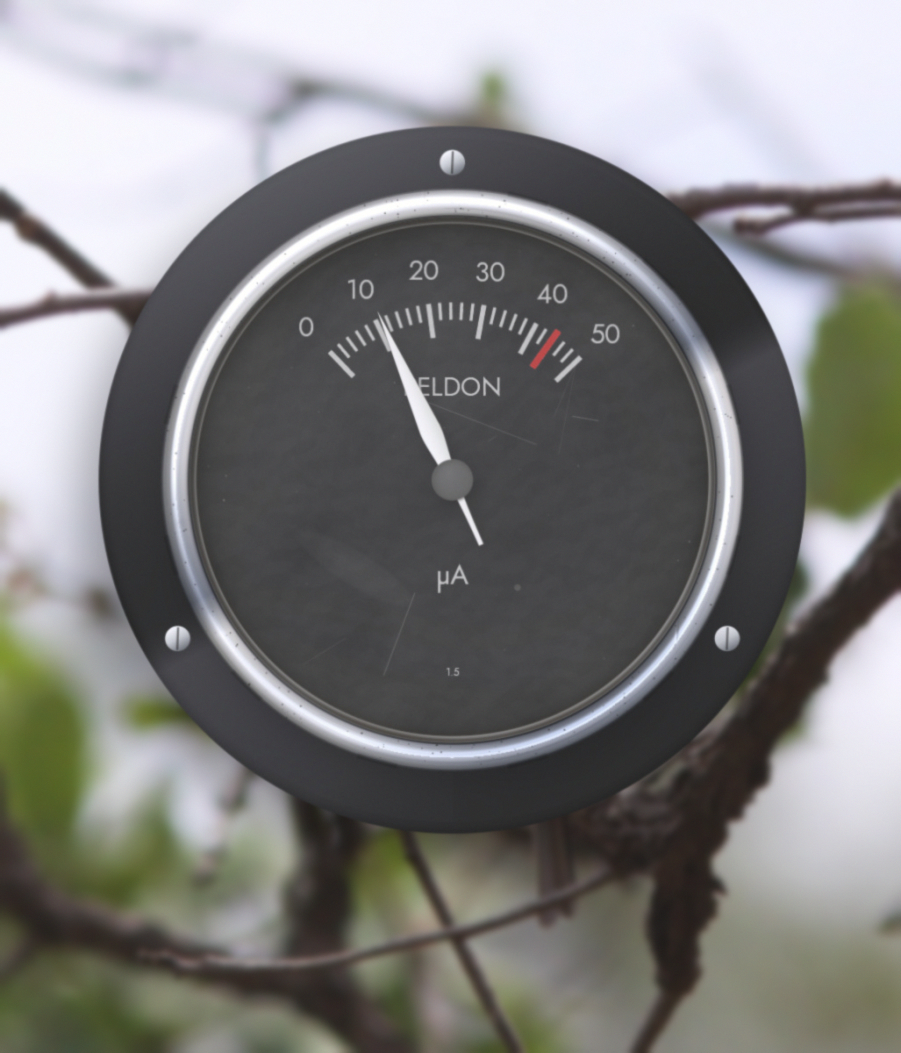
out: 11 µA
